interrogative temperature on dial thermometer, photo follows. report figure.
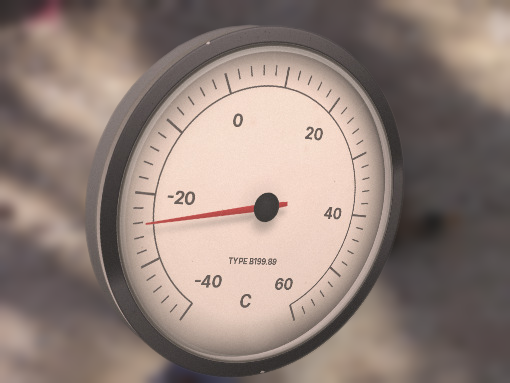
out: -24 °C
